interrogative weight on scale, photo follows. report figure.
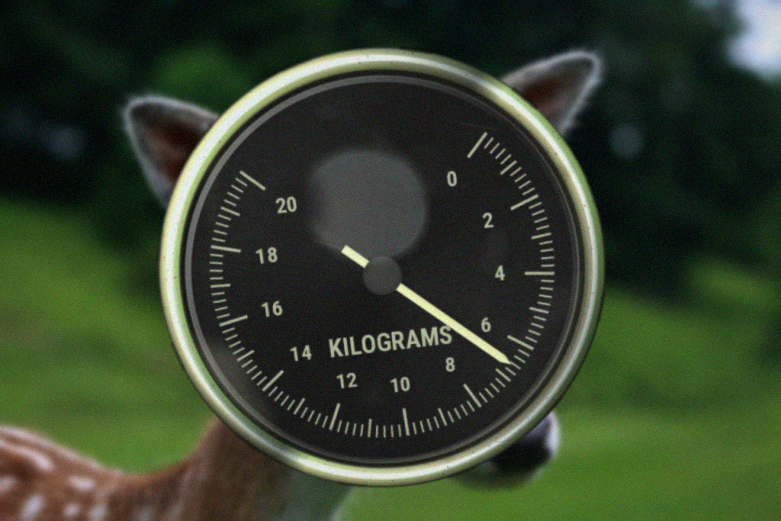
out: 6.6 kg
